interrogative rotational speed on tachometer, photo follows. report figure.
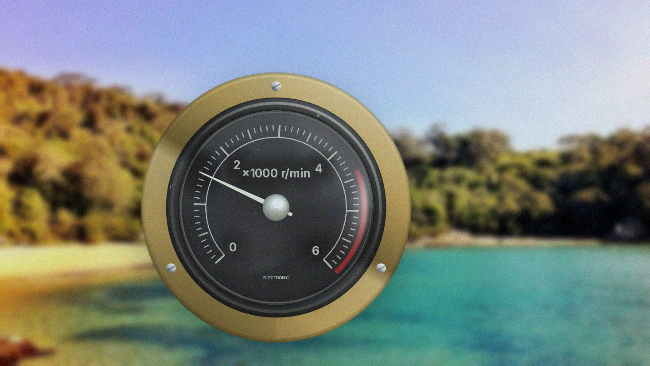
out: 1500 rpm
